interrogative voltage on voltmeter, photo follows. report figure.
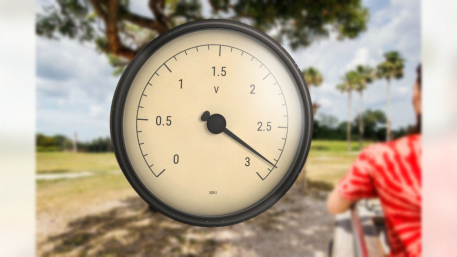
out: 2.85 V
